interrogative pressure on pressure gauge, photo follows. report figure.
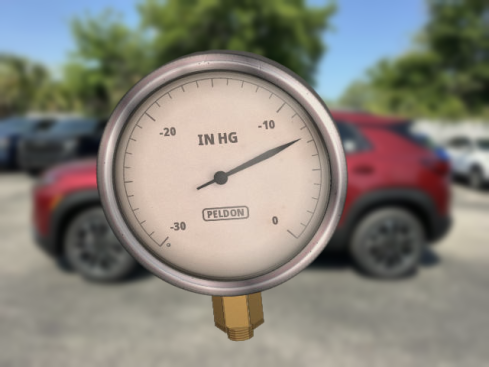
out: -7.5 inHg
